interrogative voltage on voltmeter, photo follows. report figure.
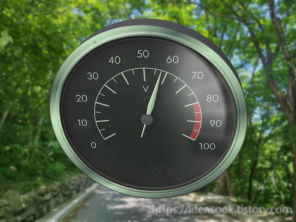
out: 57.5 V
